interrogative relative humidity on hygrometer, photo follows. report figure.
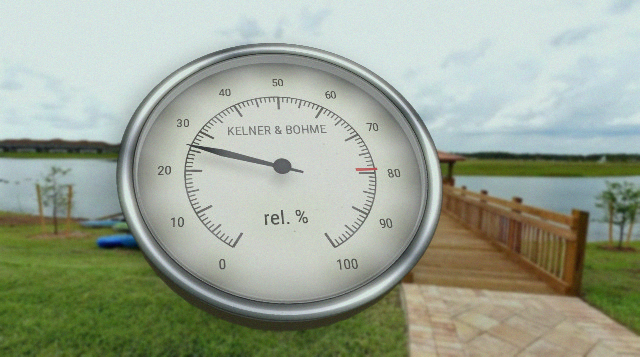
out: 25 %
